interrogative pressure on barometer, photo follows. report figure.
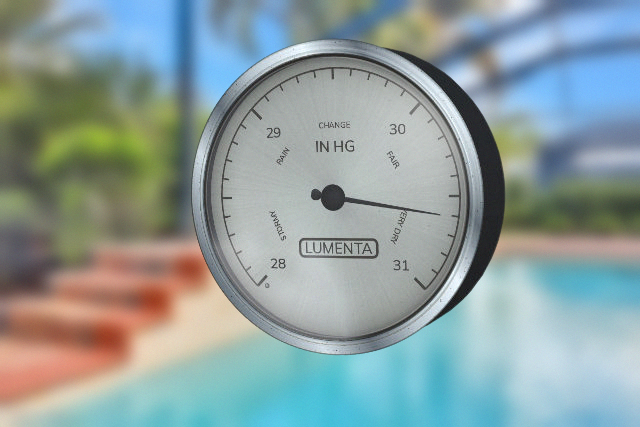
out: 30.6 inHg
